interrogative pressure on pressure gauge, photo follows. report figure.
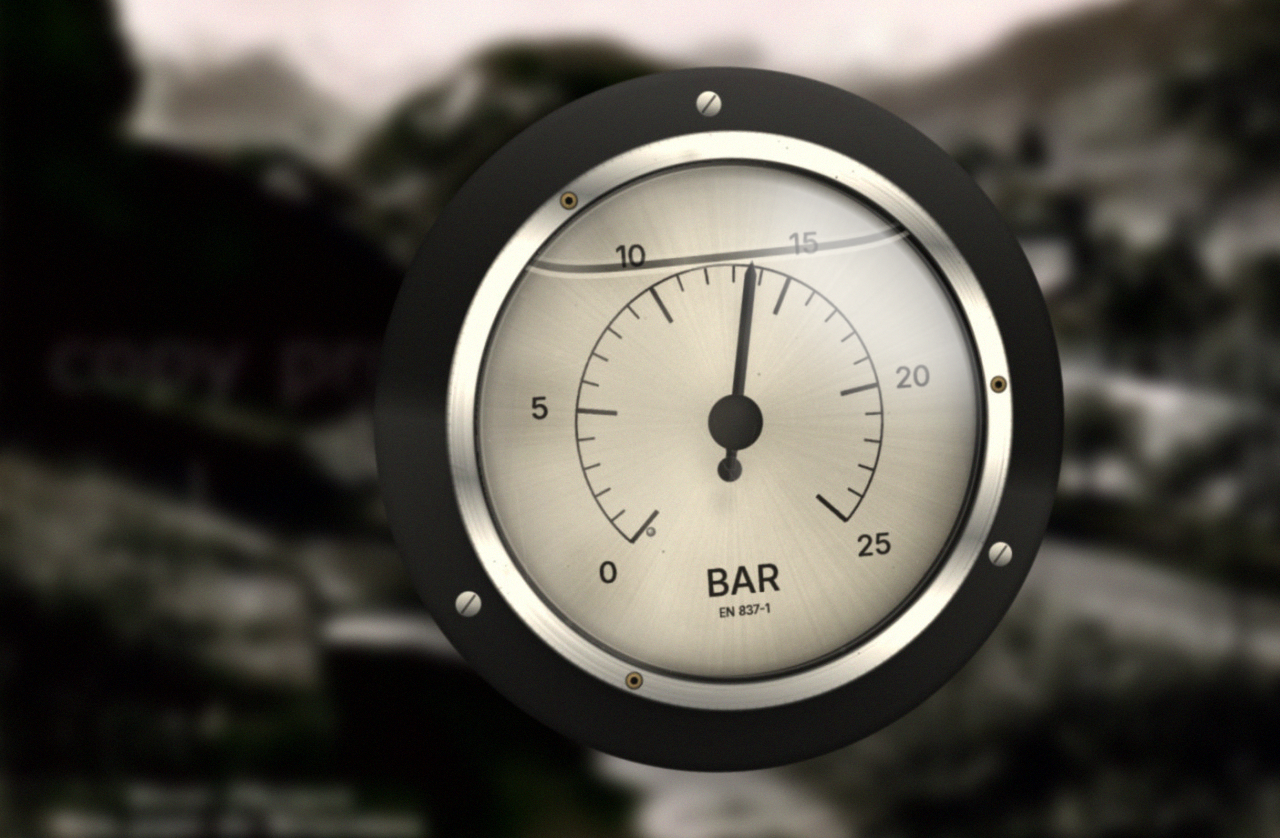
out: 13.5 bar
